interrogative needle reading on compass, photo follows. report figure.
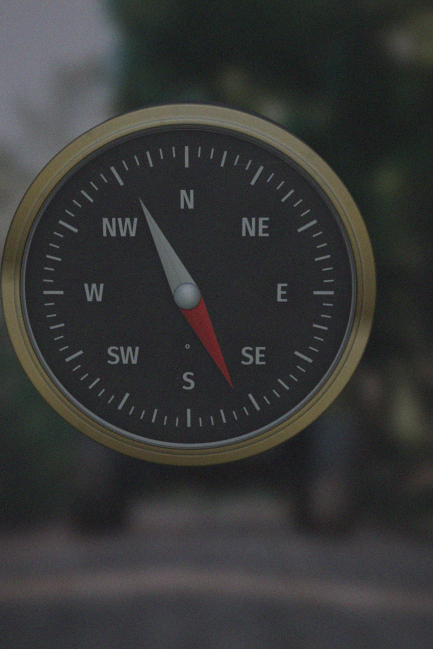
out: 155 °
